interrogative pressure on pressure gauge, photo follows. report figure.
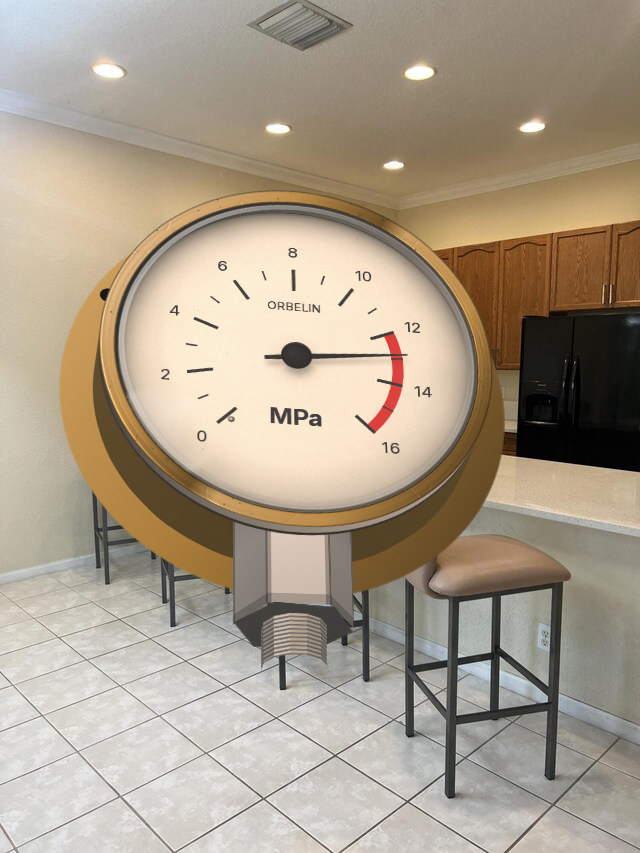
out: 13 MPa
